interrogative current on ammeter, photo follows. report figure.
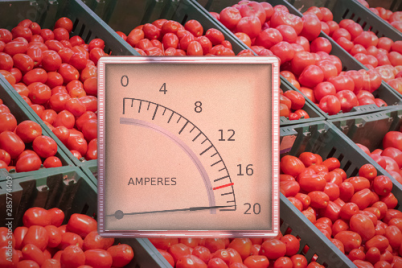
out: 19.5 A
